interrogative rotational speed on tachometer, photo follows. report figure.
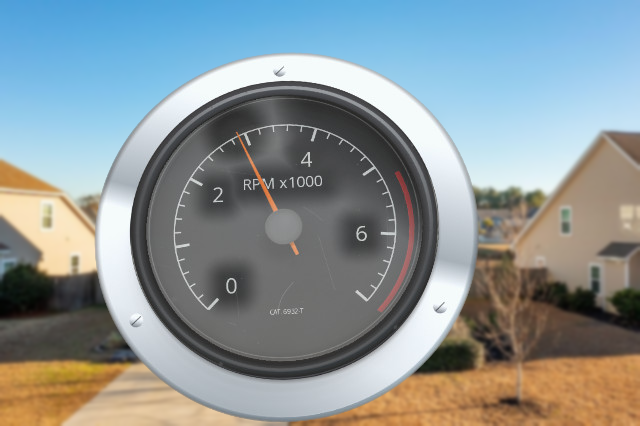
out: 2900 rpm
